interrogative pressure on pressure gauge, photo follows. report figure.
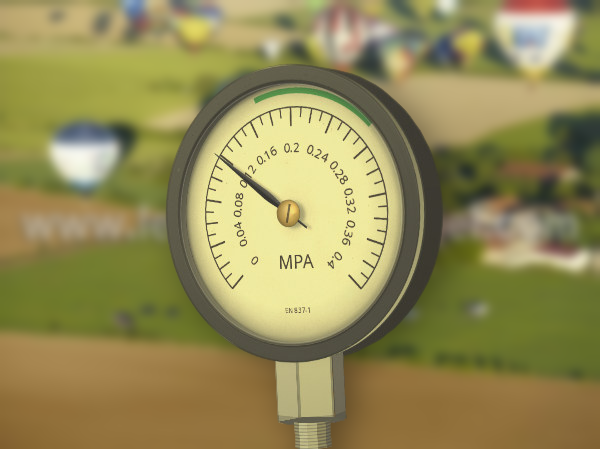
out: 0.12 MPa
